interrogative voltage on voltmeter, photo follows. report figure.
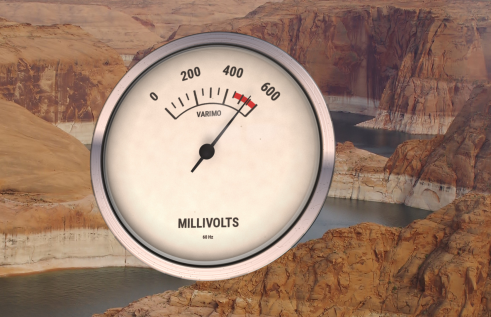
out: 550 mV
